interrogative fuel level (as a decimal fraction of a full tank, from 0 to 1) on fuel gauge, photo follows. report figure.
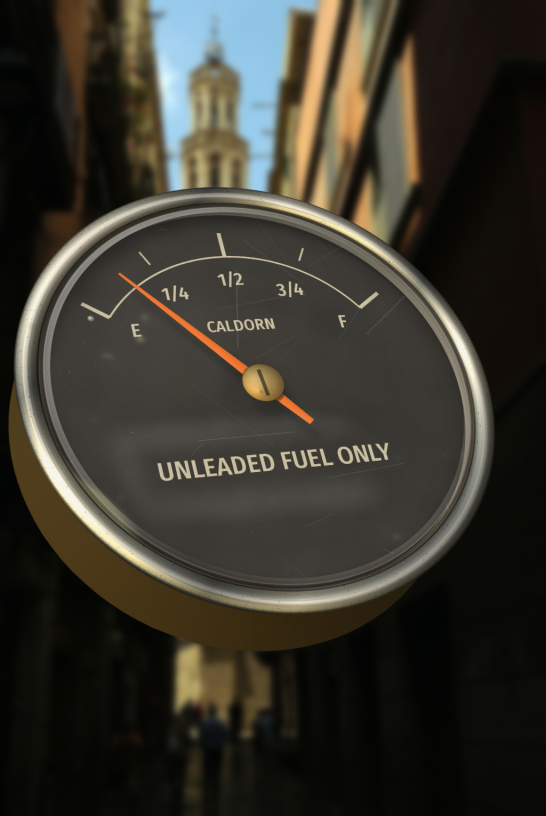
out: 0.125
